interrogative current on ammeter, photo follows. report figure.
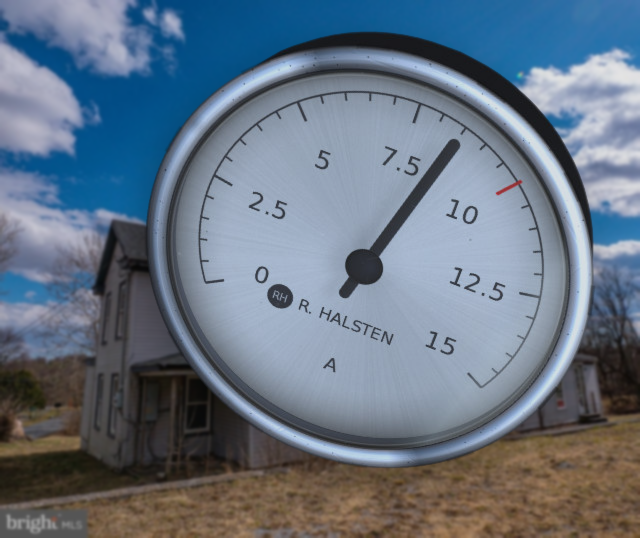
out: 8.5 A
